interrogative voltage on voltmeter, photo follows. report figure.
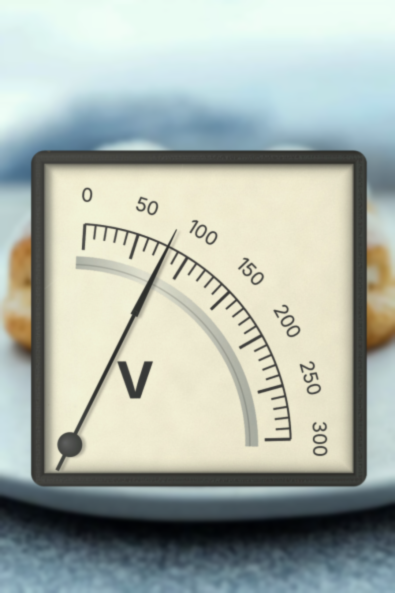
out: 80 V
